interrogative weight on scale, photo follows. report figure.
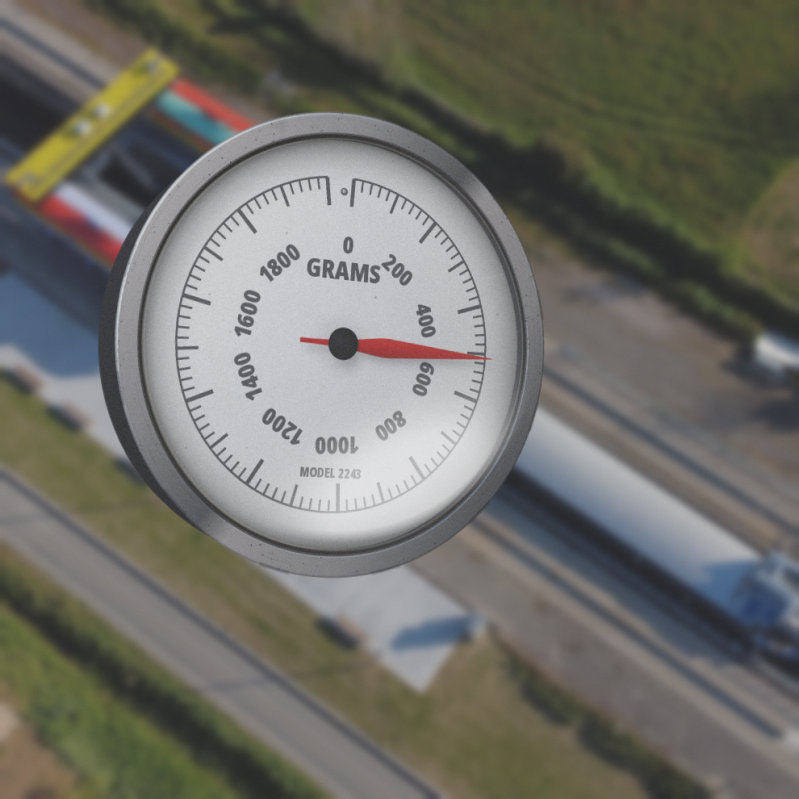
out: 510 g
